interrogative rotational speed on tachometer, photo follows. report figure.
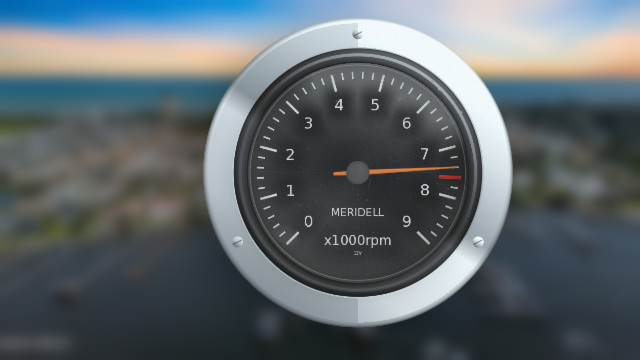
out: 7400 rpm
